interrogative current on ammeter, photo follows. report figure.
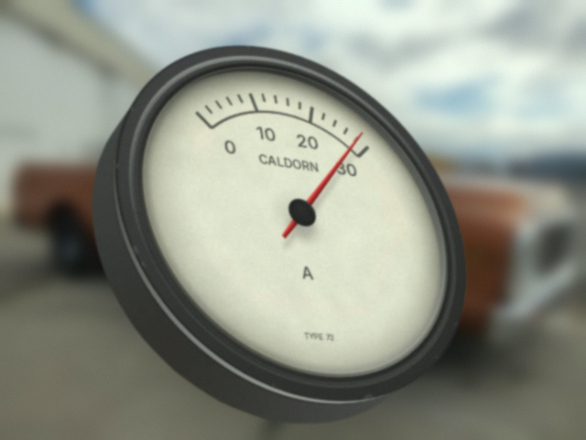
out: 28 A
